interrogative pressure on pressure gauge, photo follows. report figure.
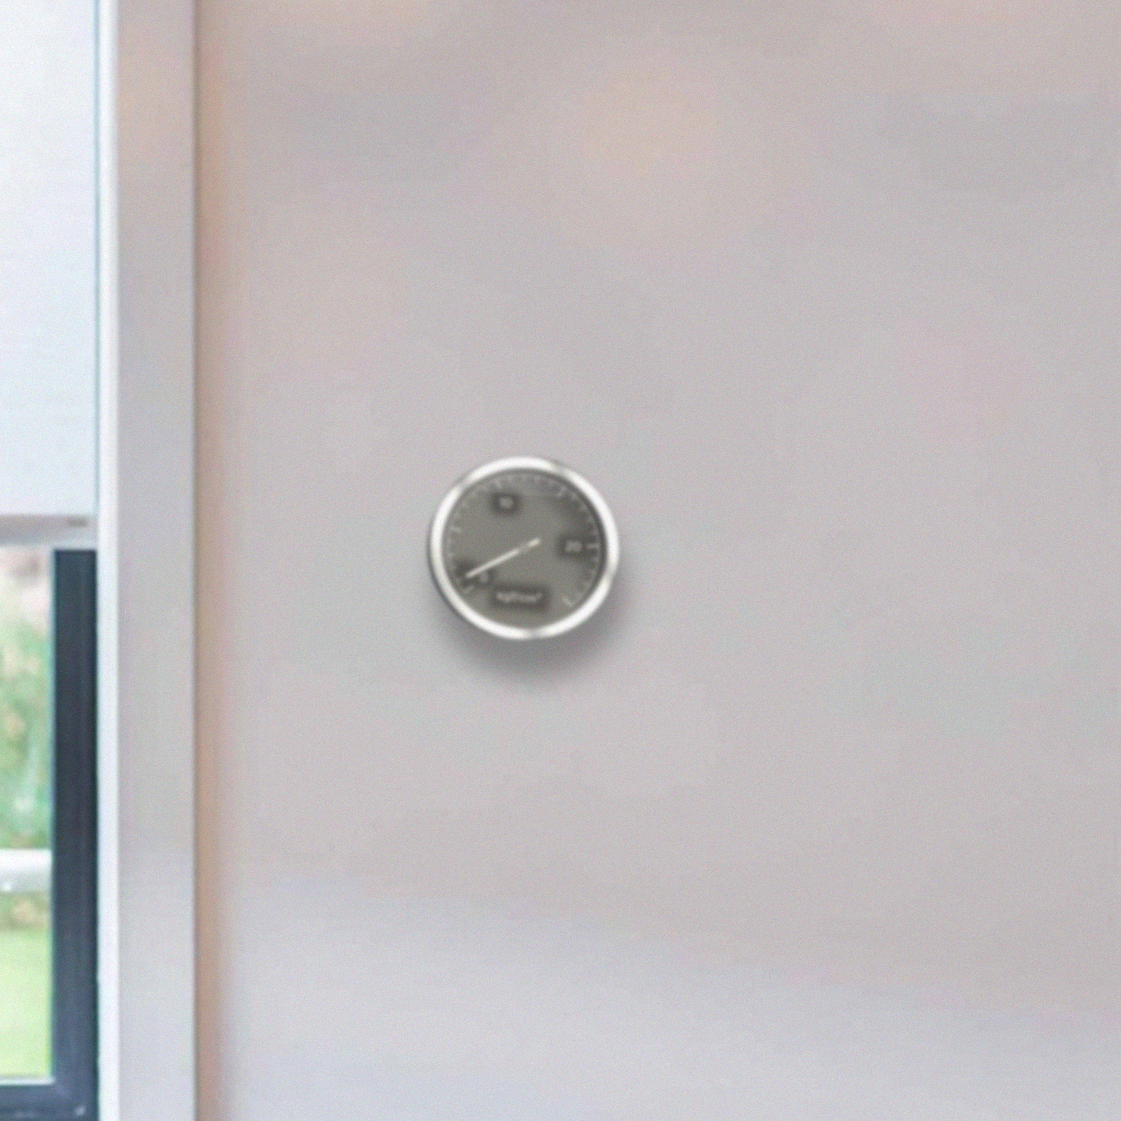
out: 1 kg/cm²
